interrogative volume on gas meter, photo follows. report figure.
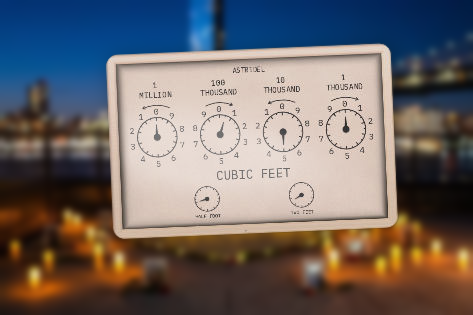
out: 5000 ft³
